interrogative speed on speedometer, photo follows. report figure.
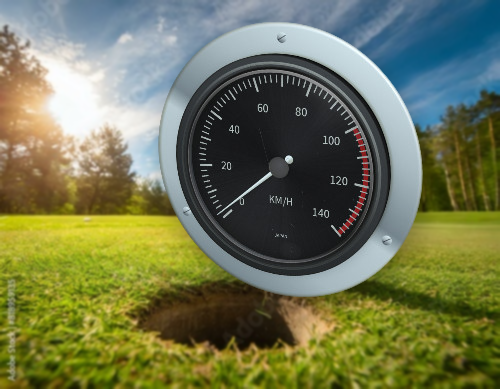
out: 2 km/h
